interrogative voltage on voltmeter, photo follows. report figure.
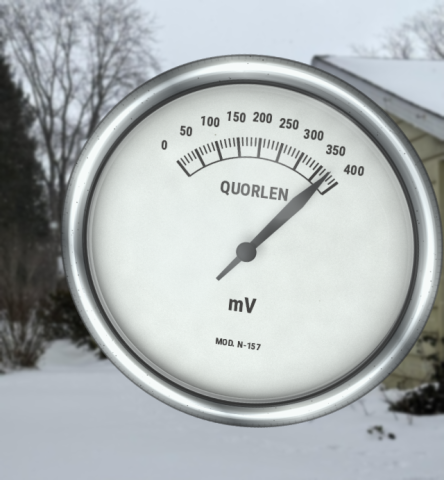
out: 370 mV
